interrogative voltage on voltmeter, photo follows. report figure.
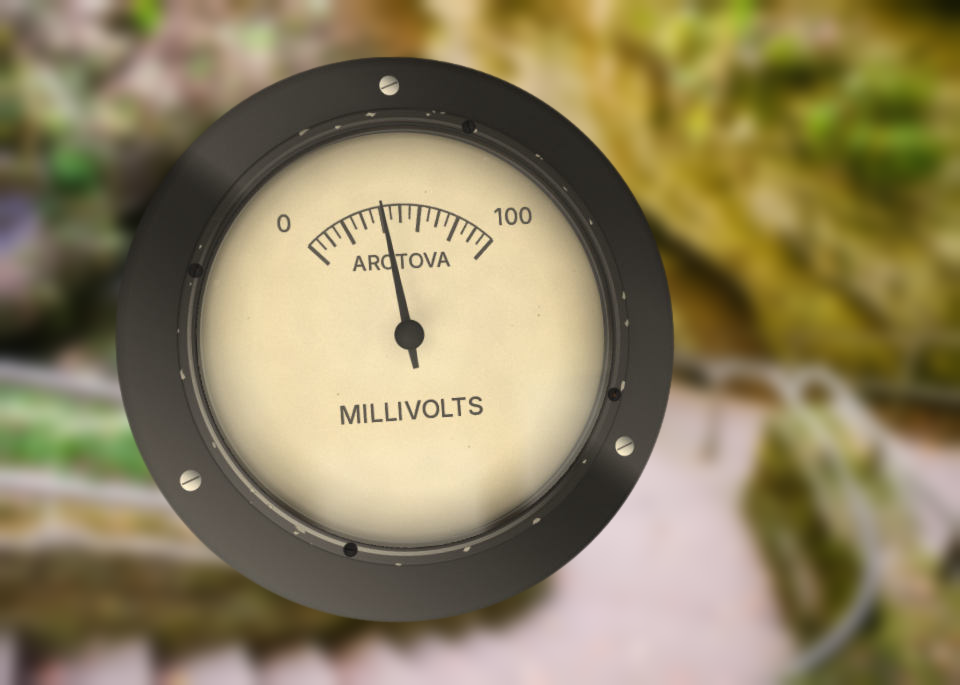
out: 40 mV
